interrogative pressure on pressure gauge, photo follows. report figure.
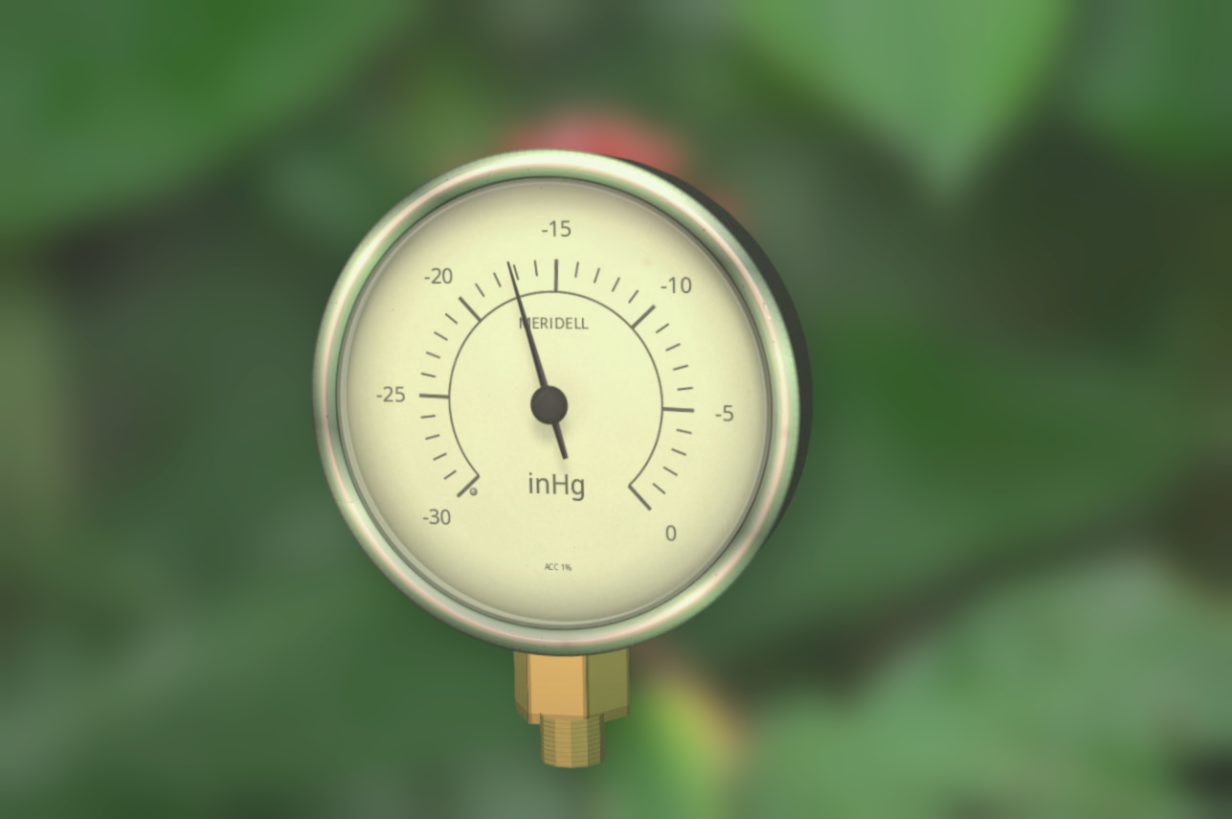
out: -17 inHg
